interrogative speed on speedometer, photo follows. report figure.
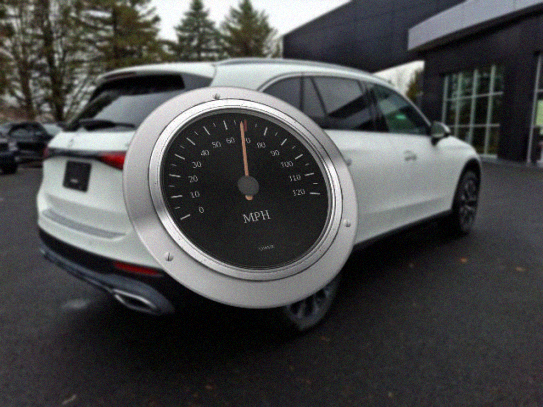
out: 67.5 mph
